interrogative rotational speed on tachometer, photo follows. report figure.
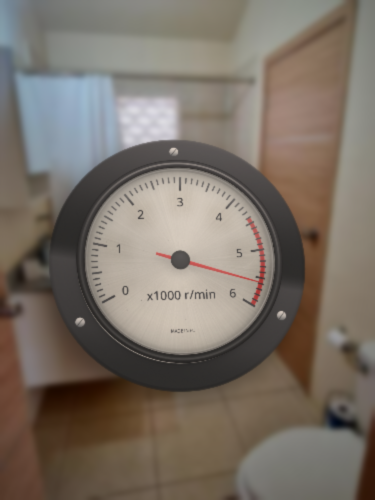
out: 5600 rpm
